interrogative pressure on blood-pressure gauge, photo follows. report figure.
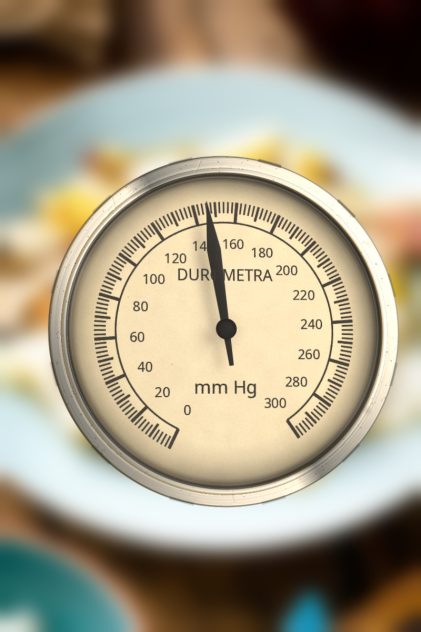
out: 146 mmHg
